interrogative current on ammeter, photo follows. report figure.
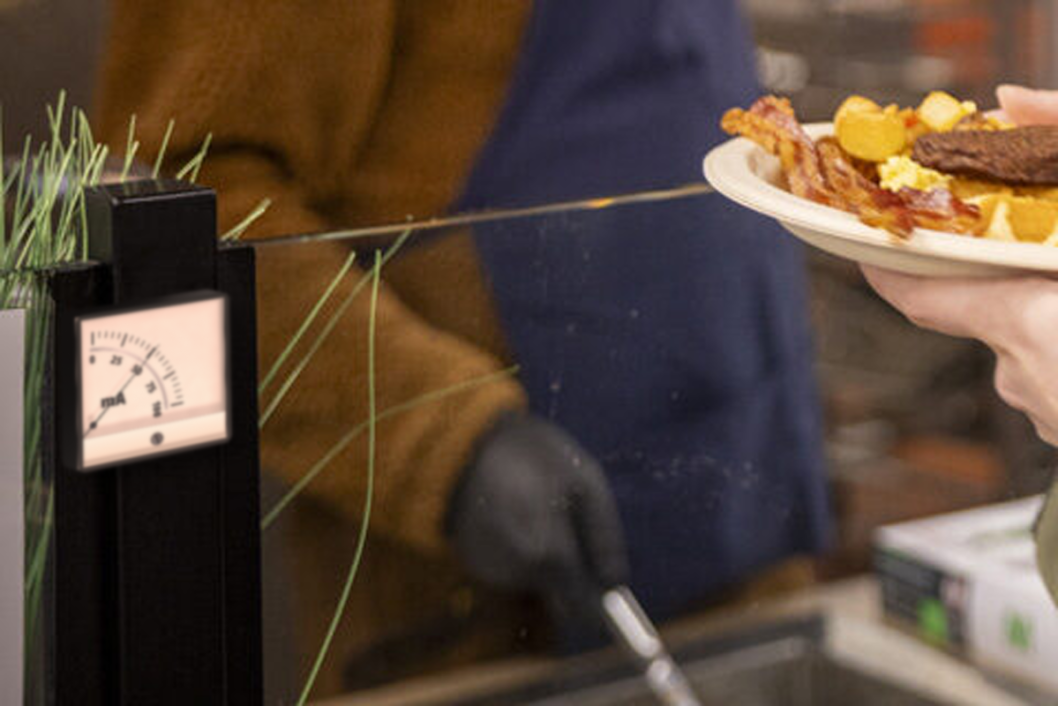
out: 50 mA
